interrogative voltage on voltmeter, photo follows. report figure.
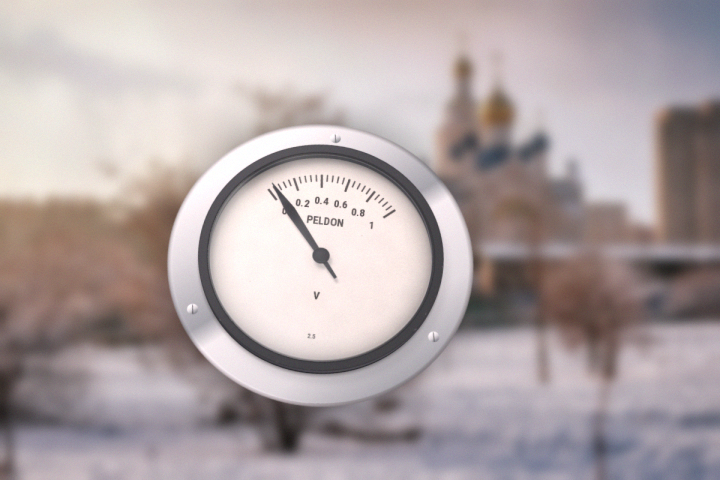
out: 0.04 V
